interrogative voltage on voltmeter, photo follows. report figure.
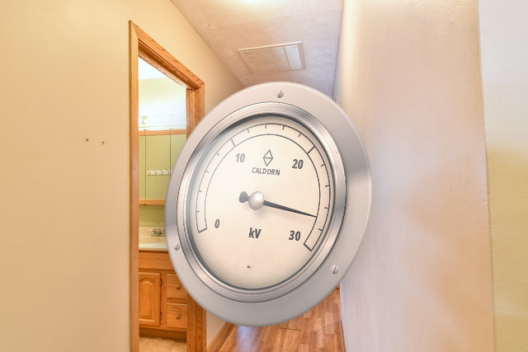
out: 27 kV
